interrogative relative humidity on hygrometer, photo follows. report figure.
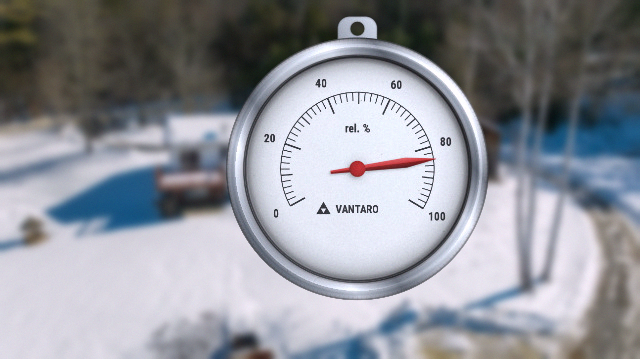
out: 84 %
